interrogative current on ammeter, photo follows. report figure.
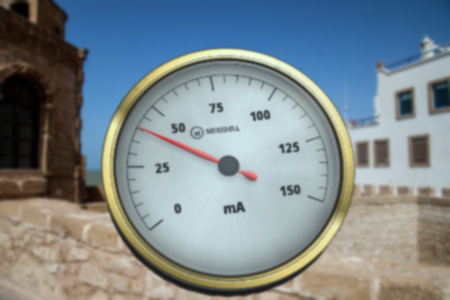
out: 40 mA
